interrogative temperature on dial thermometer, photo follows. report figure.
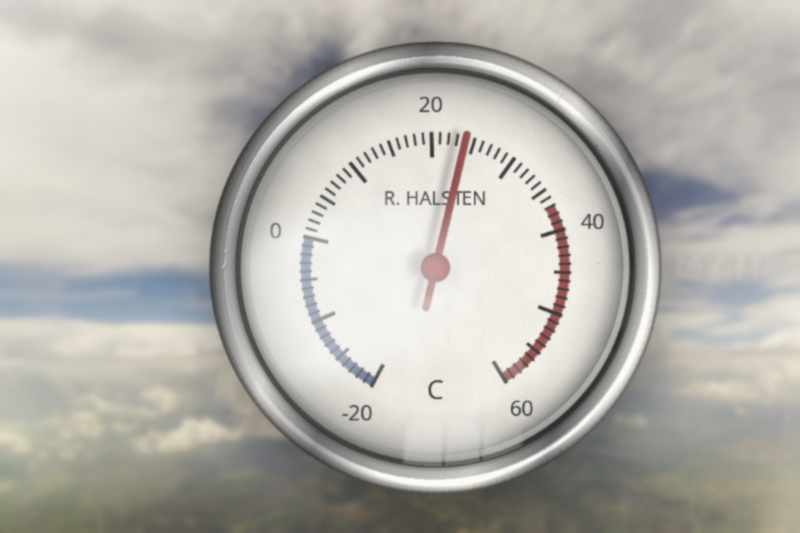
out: 24 °C
